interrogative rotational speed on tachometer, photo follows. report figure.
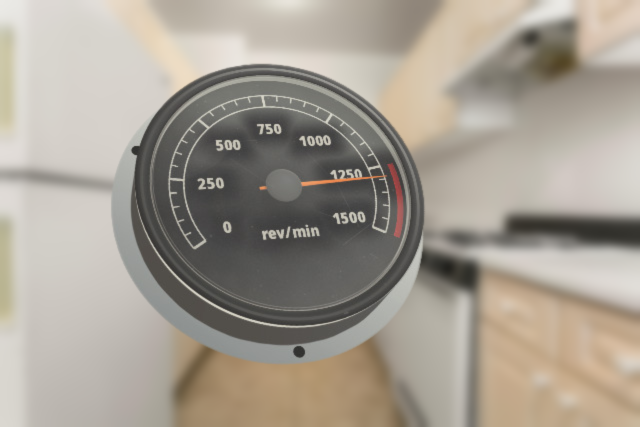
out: 1300 rpm
